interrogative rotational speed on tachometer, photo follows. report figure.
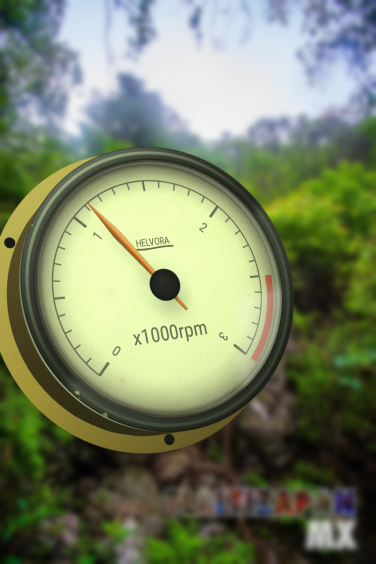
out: 1100 rpm
